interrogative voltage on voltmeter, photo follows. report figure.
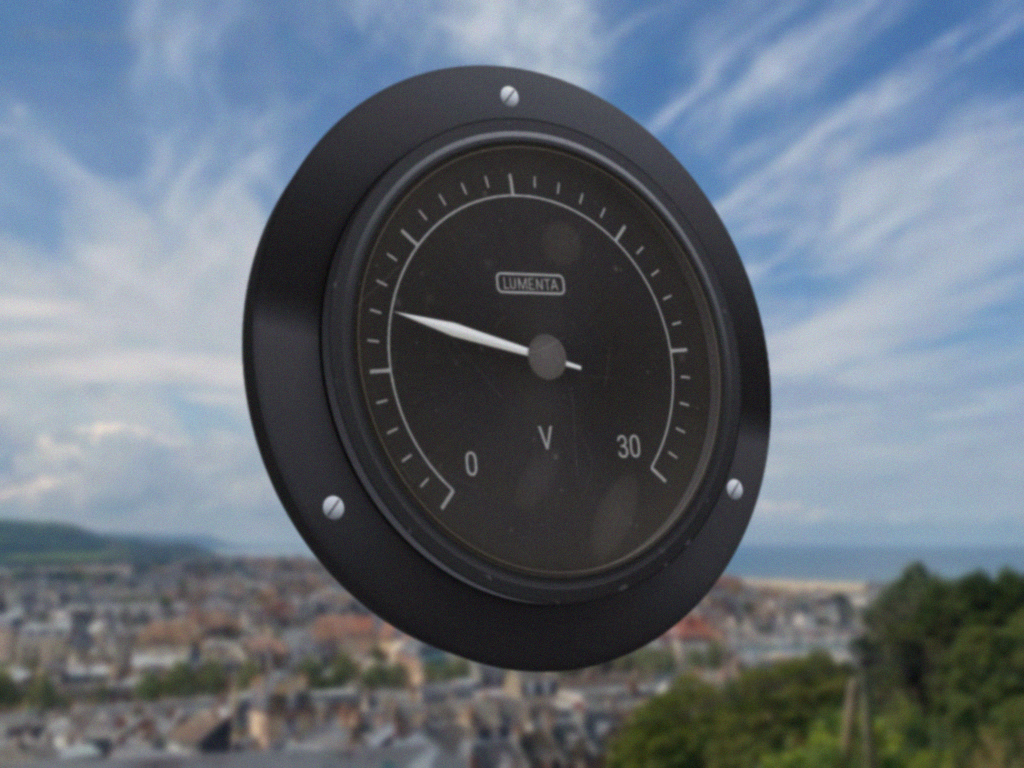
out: 7 V
